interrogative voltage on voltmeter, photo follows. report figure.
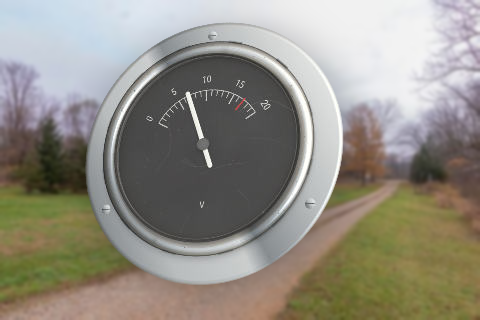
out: 7 V
